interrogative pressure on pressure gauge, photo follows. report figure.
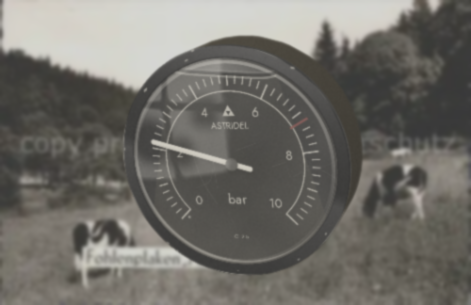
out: 2.2 bar
